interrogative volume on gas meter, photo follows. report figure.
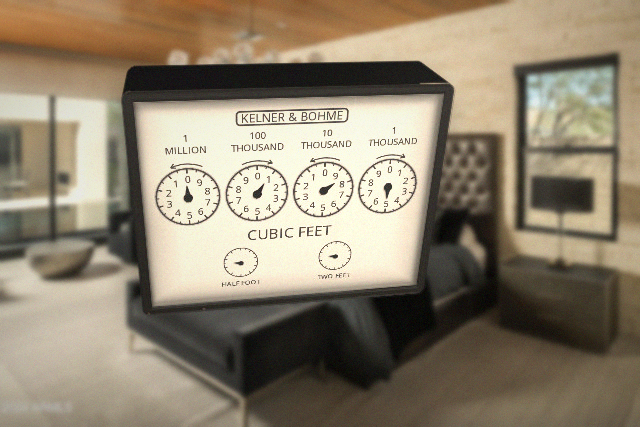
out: 8500 ft³
